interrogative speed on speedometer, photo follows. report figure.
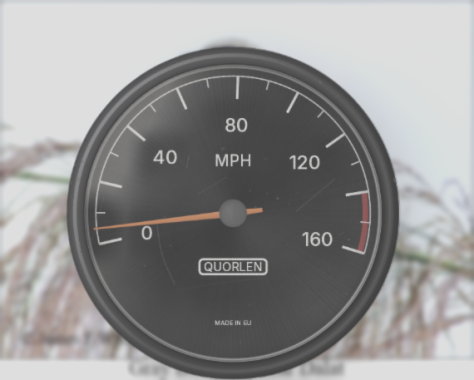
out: 5 mph
